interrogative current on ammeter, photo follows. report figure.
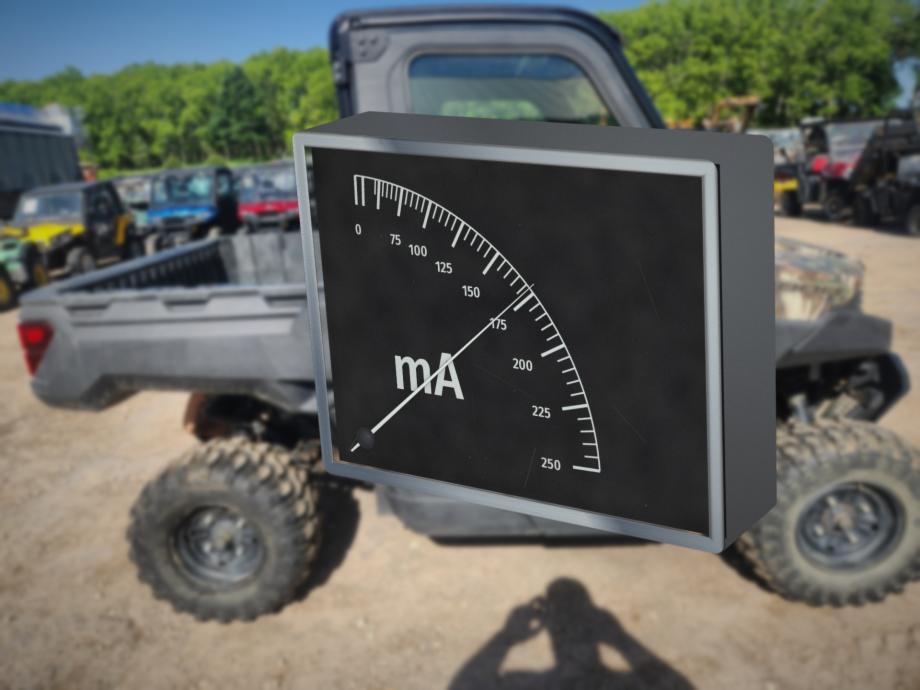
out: 172.5 mA
